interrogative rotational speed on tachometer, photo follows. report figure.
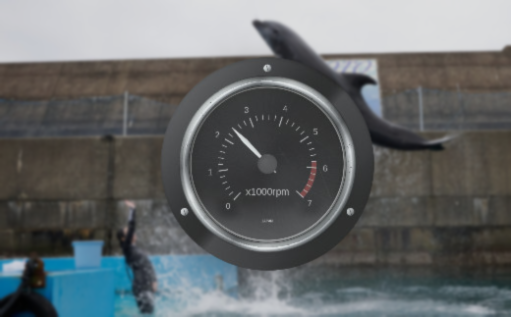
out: 2400 rpm
